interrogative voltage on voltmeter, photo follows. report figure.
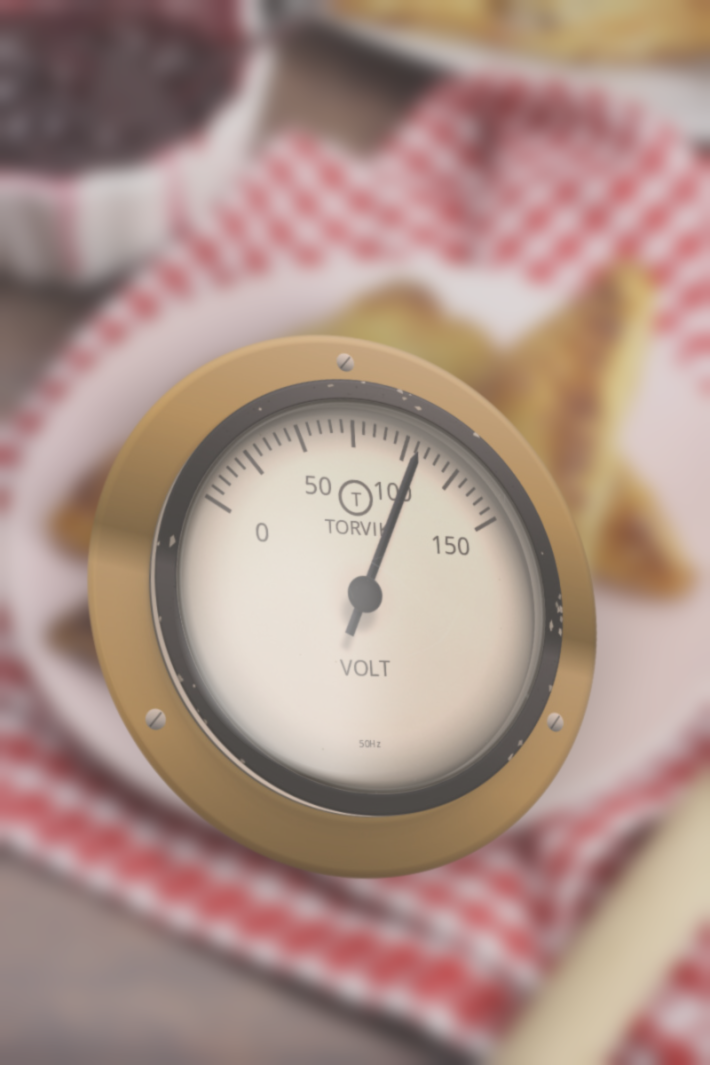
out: 105 V
